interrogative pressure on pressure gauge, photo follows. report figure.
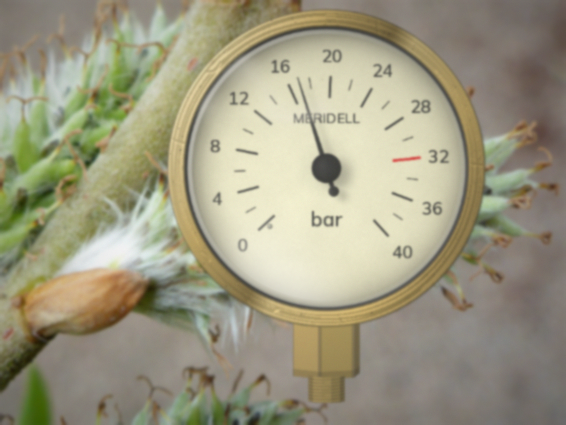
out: 17 bar
